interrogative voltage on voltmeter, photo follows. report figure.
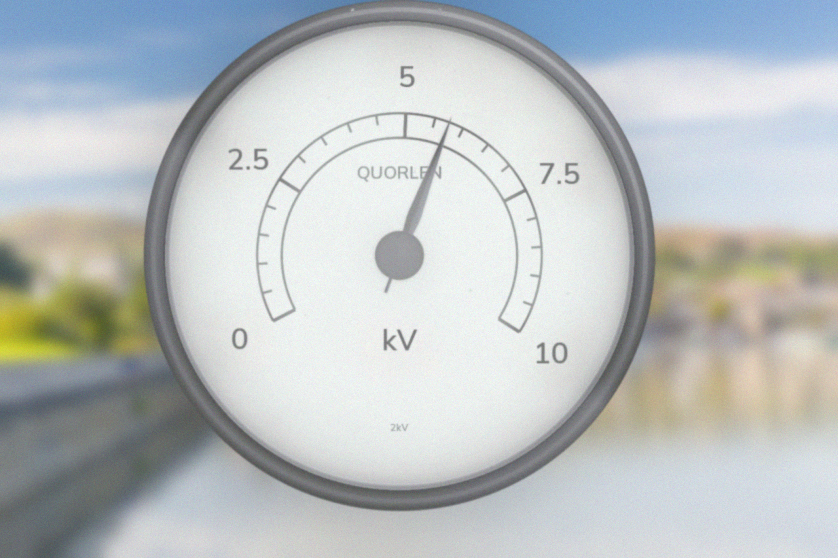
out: 5.75 kV
